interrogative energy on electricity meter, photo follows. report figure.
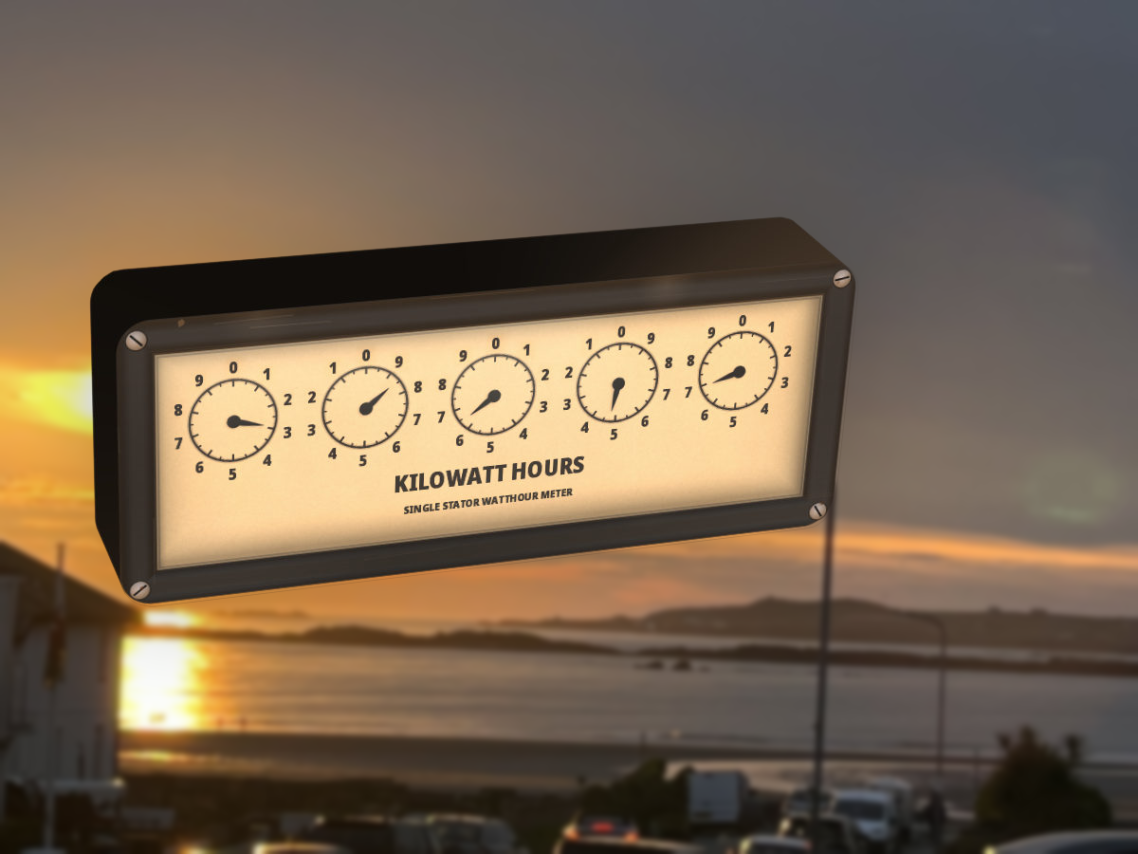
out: 28647 kWh
